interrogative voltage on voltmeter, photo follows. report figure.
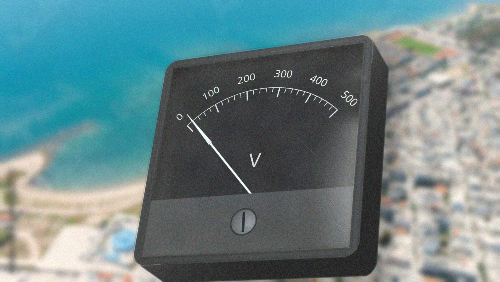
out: 20 V
